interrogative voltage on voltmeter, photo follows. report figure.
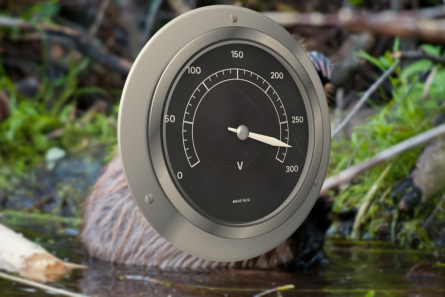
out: 280 V
